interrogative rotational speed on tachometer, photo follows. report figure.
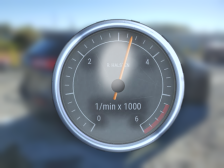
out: 3300 rpm
